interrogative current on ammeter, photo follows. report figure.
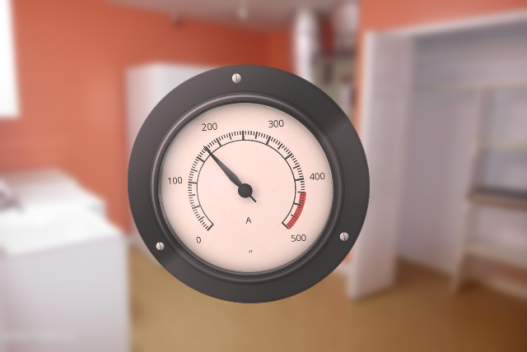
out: 175 A
